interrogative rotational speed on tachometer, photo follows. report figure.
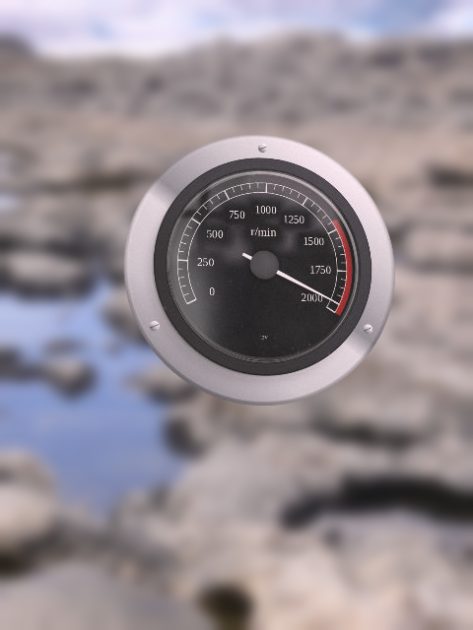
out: 1950 rpm
